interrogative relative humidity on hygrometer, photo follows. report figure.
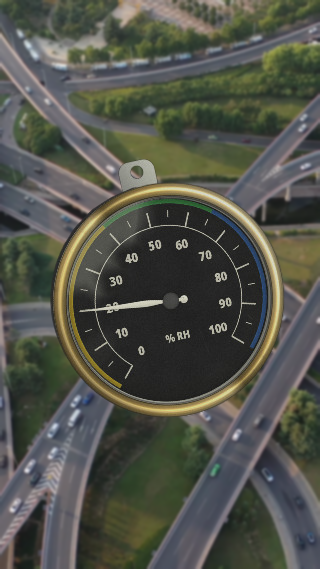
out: 20 %
